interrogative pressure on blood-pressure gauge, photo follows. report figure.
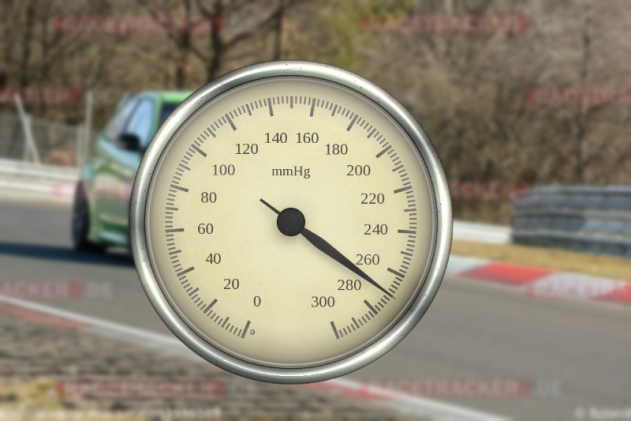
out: 270 mmHg
